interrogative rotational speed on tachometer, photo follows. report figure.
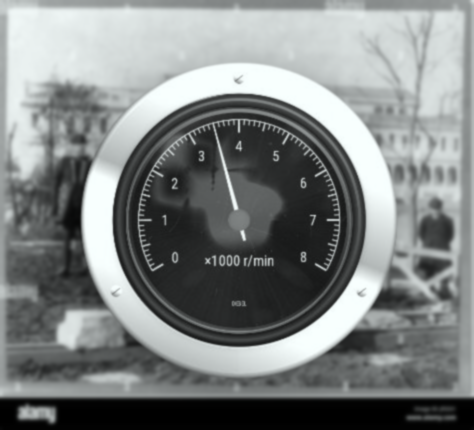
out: 3500 rpm
